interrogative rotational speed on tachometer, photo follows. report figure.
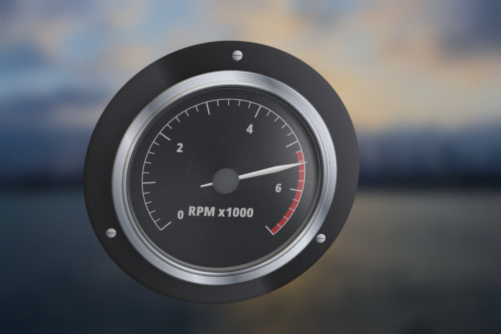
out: 5400 rpm
